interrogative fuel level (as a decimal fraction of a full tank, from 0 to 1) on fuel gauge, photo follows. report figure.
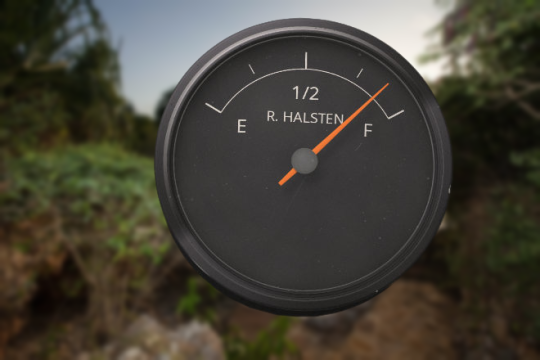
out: 0.875
